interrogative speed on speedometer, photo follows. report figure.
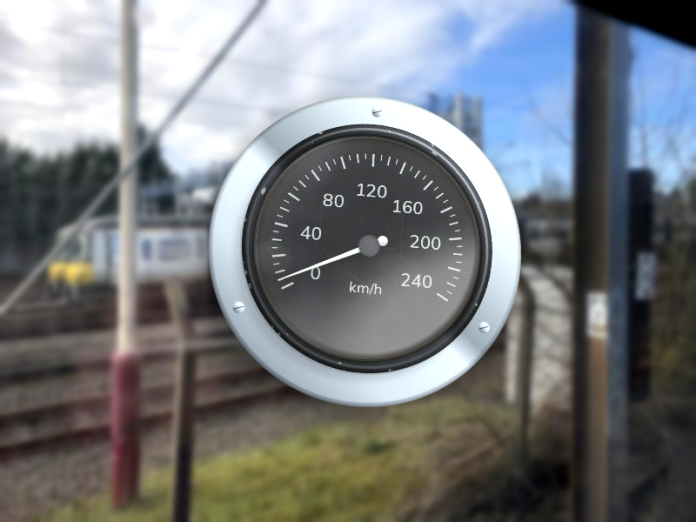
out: 5 km/h
